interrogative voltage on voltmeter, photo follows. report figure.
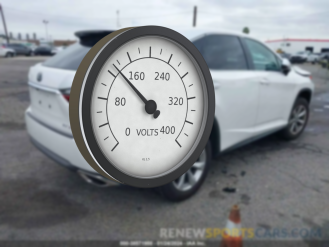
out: 130 V
